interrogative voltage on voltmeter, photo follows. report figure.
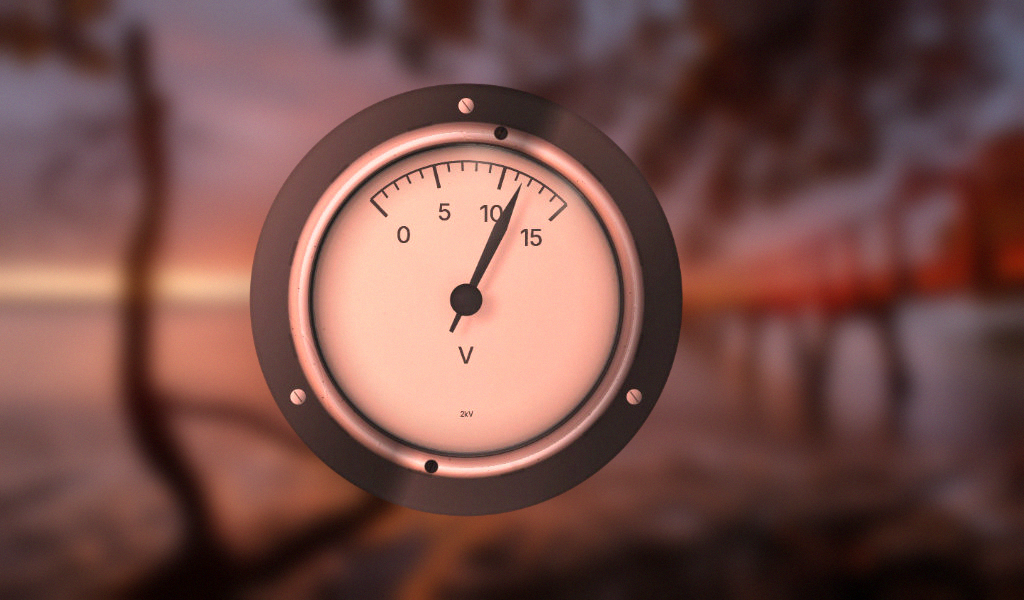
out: 11.5 V
